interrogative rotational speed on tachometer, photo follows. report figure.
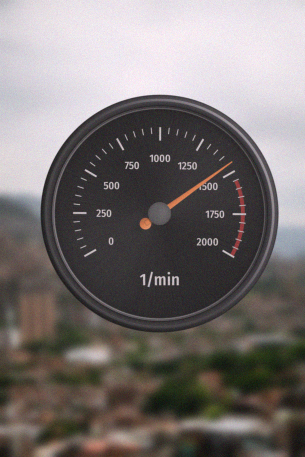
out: 1450 rpm
